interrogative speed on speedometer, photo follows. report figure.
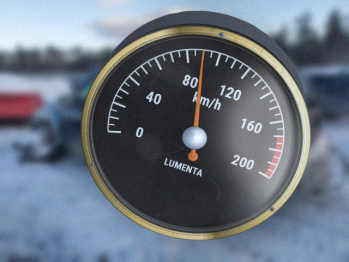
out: 90 km/h
